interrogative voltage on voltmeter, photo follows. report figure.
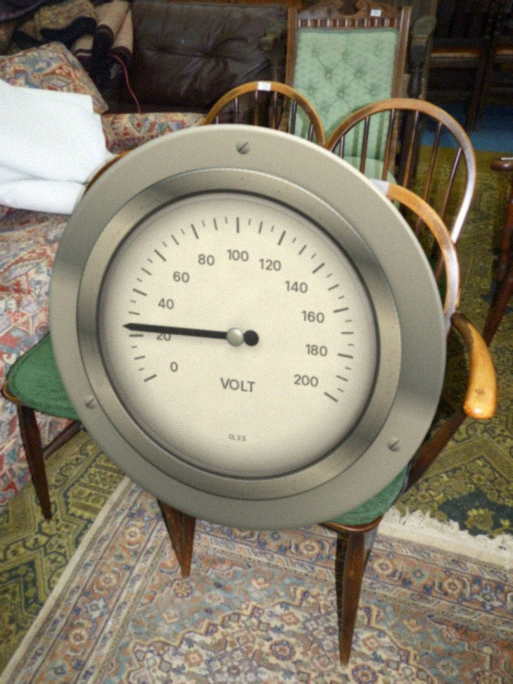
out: 25 V
